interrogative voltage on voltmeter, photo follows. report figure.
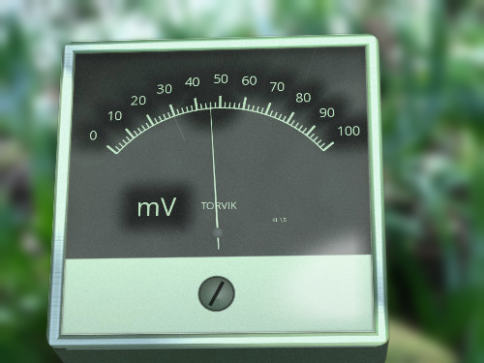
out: 46 mV
